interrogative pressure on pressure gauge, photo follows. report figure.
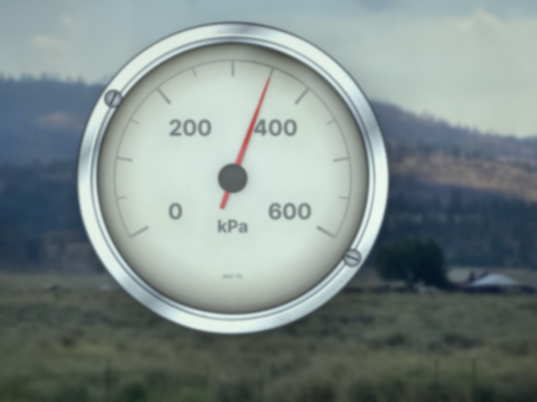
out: 350 kPa
